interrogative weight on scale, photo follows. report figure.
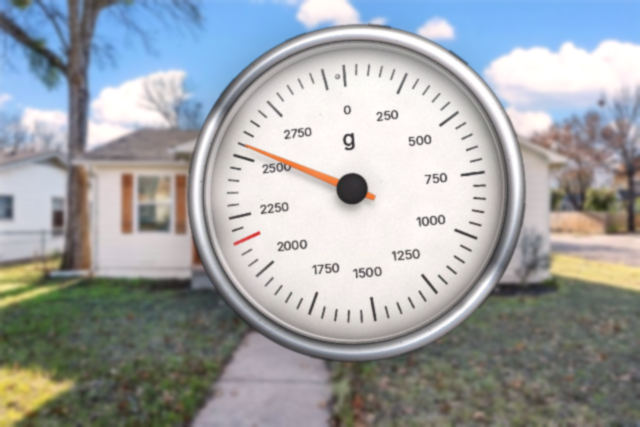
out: 2550 g
